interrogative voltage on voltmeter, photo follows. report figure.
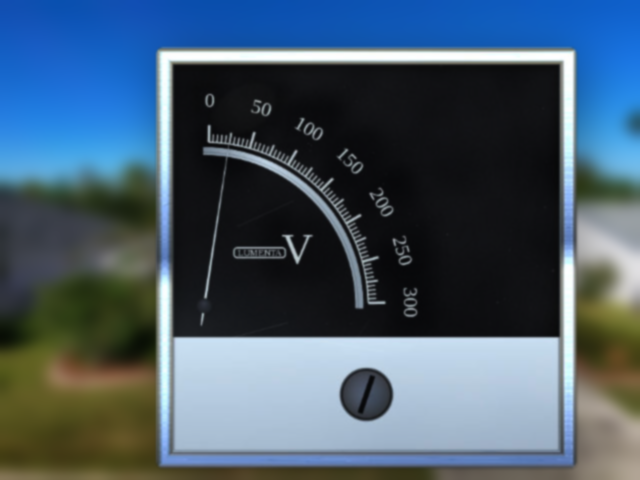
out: 25 V
